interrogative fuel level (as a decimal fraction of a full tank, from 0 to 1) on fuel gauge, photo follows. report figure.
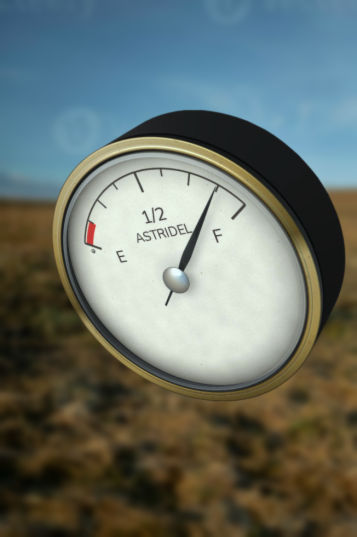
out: 0.875
